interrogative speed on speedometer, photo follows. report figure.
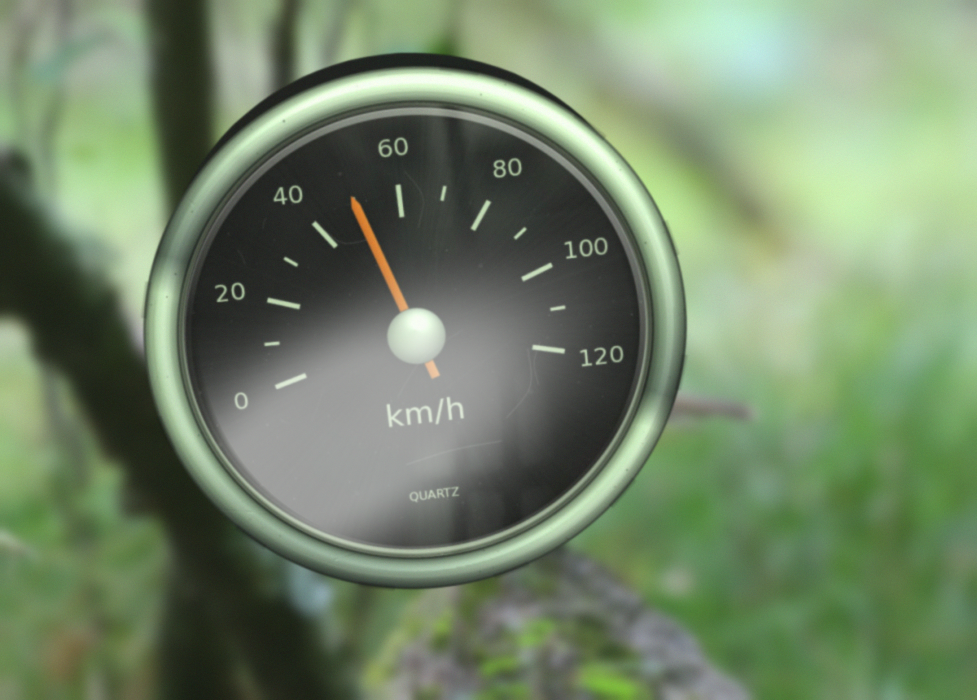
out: 50 km/h
